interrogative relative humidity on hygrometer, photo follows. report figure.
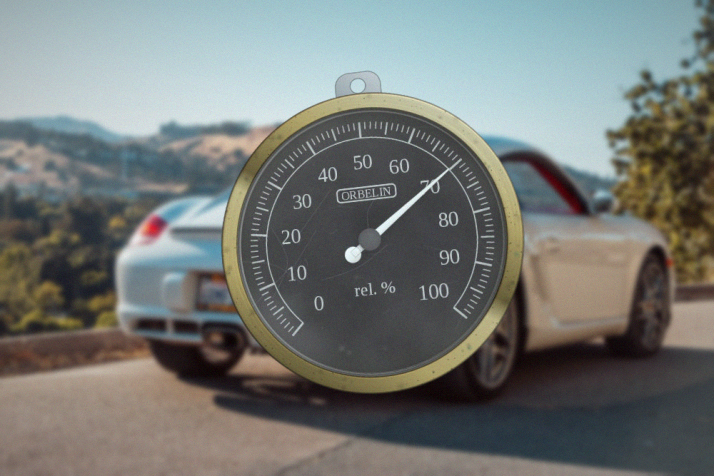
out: 70 %
